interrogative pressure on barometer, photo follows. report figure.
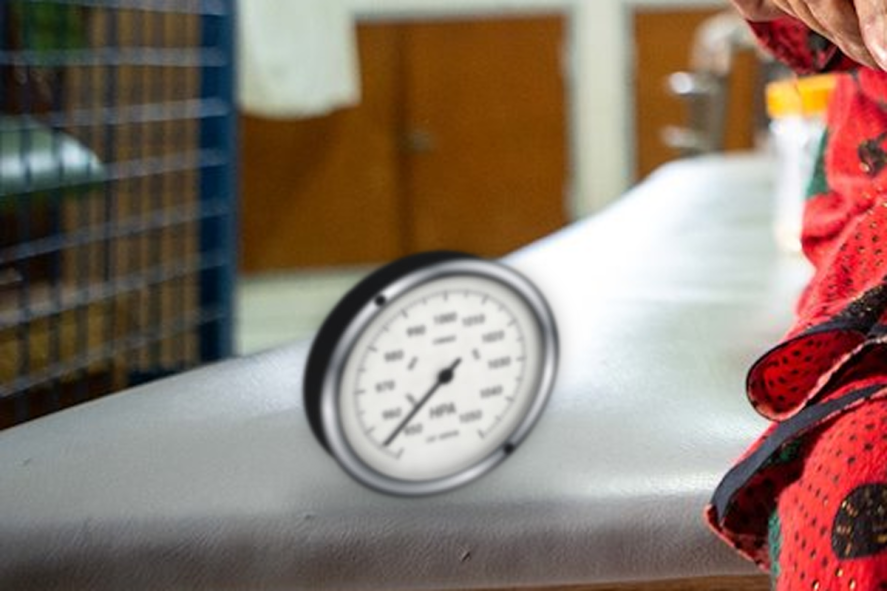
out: 955 hPa
